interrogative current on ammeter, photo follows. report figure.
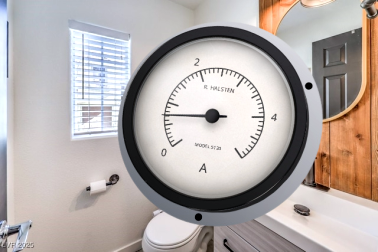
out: 0.7 A
